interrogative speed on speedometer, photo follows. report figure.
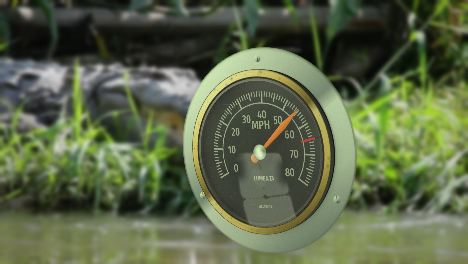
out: 55 mph
